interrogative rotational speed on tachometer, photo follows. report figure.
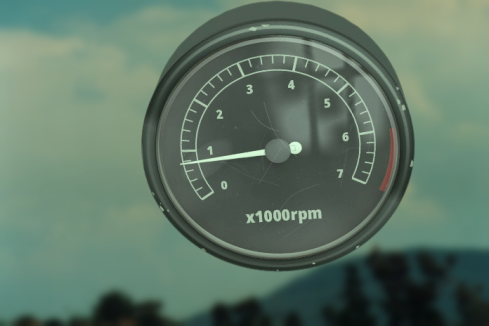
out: 800 rpm
